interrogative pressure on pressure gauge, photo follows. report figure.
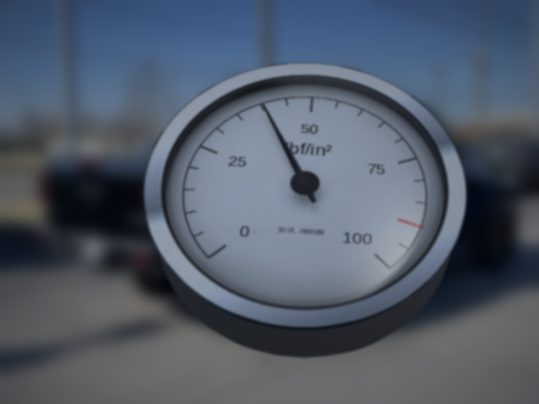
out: 40 psi
